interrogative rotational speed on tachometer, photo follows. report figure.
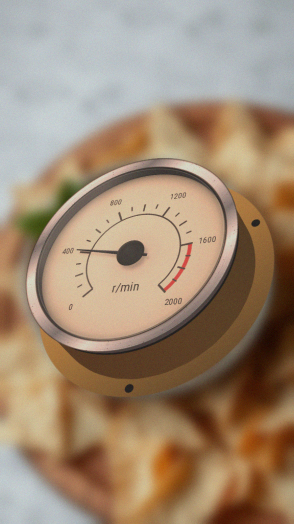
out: 400 rpm
